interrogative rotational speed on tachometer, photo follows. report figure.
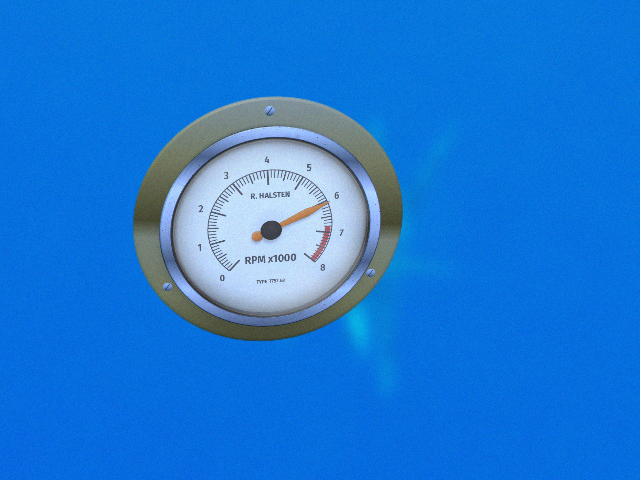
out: 6000 rpm
